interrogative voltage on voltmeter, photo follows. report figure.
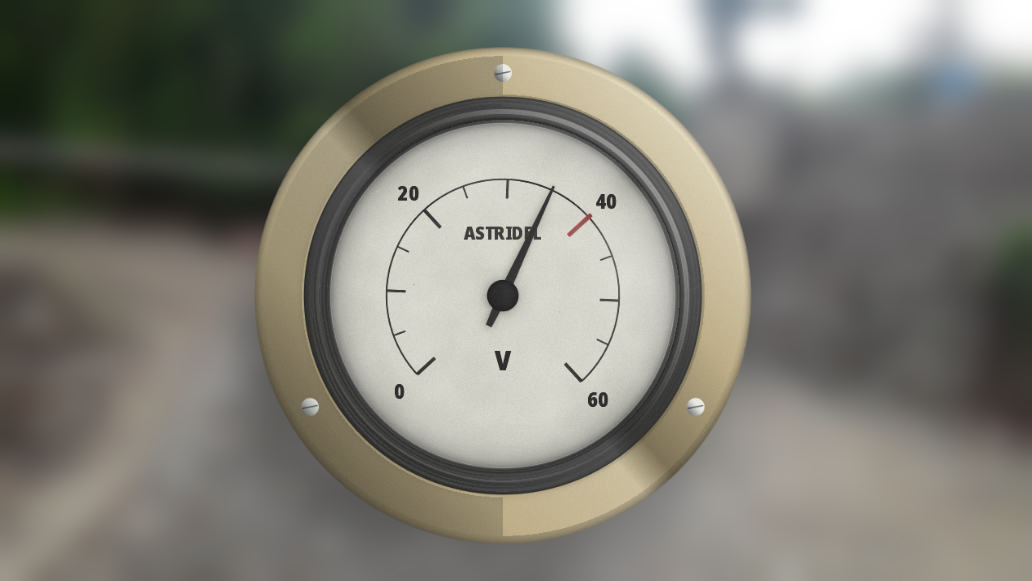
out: 35 V
